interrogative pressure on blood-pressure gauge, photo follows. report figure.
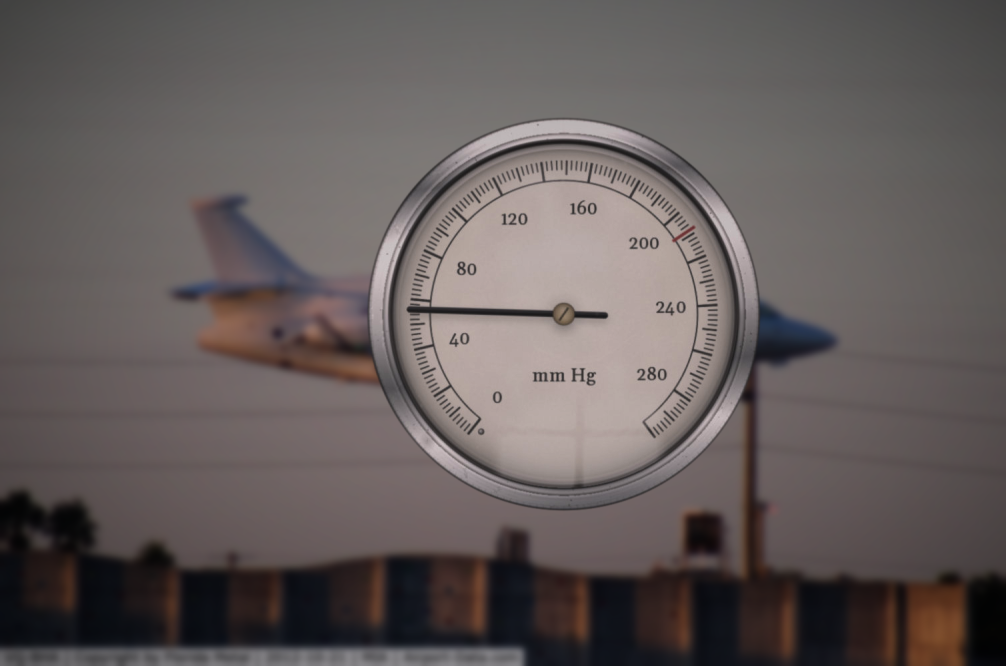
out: 56 mmHg
